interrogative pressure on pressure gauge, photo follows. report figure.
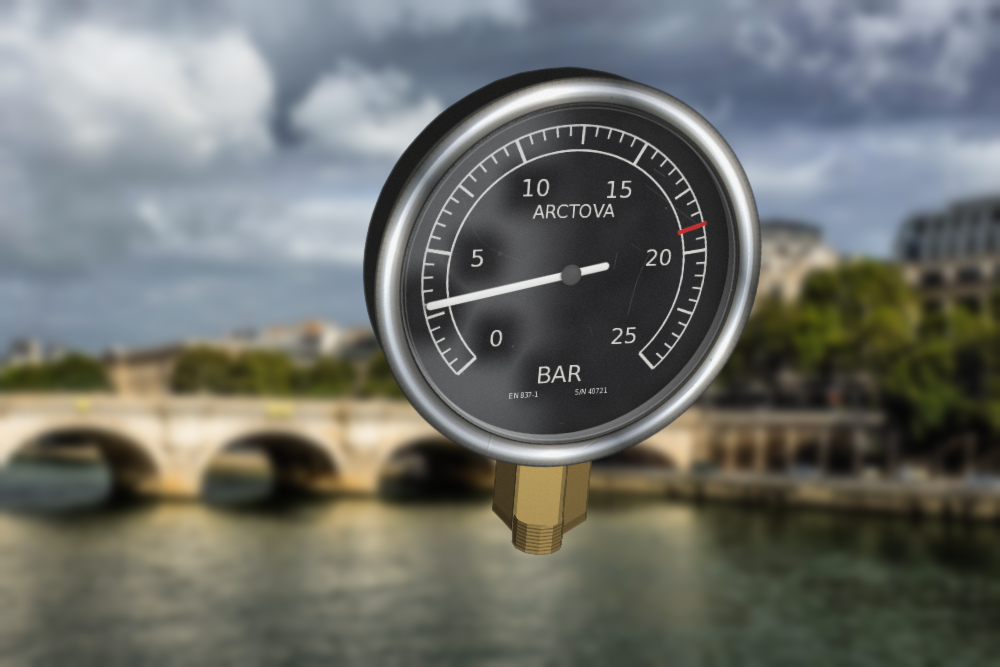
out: 3 bar
